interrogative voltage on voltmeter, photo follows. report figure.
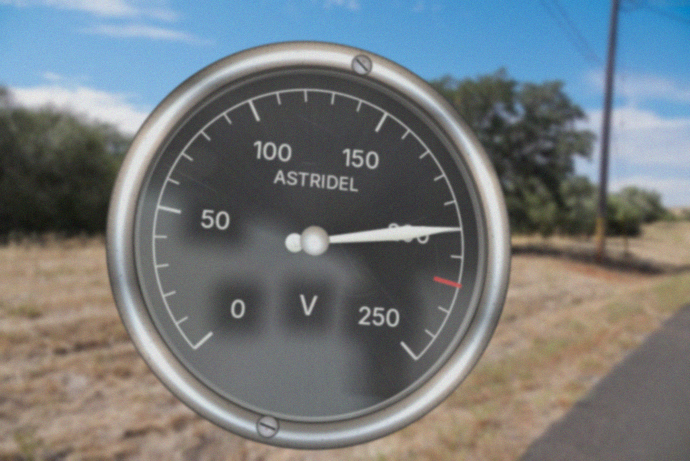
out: 200 V
